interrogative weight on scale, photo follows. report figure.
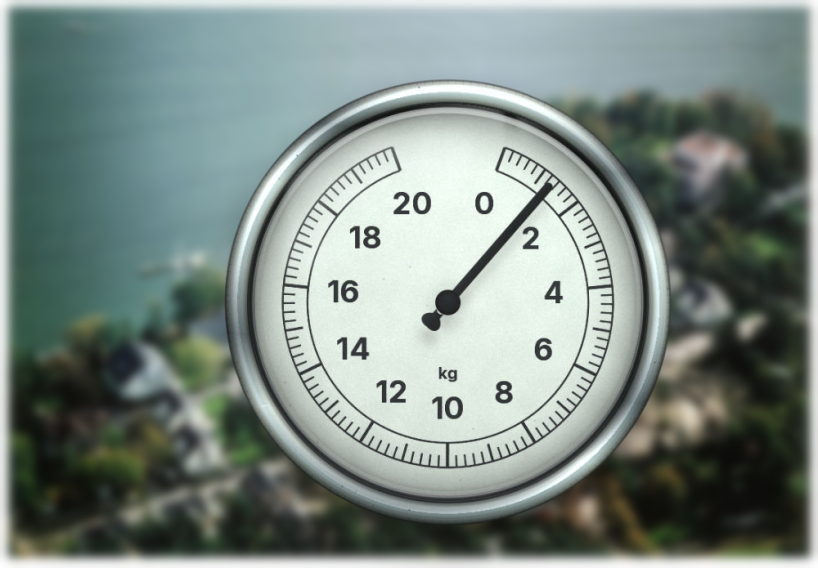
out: 1.3 kg
